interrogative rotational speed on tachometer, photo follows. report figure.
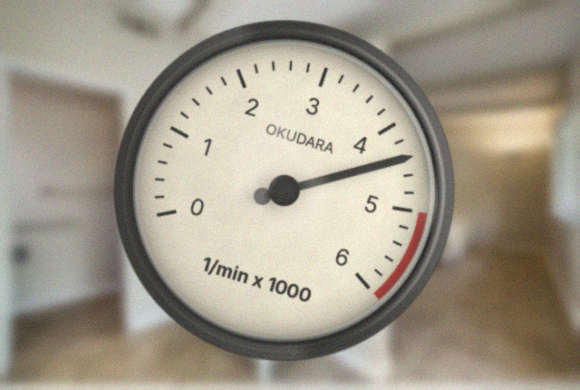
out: 4400 rpm
